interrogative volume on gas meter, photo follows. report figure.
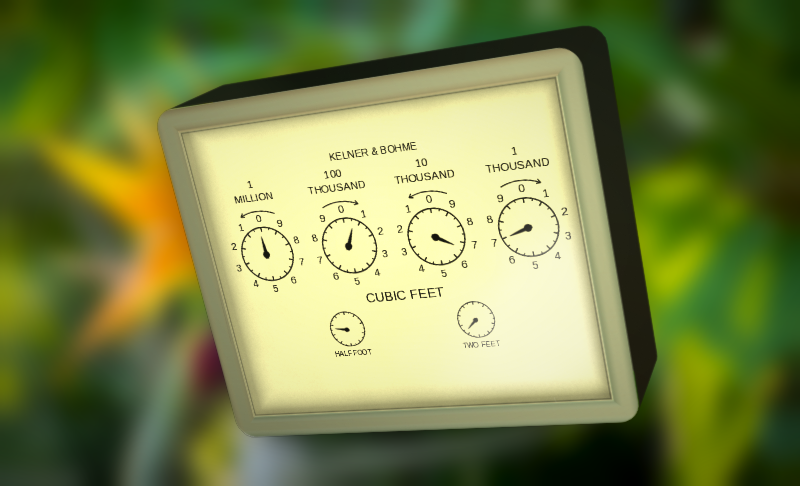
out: 6700 ft³
